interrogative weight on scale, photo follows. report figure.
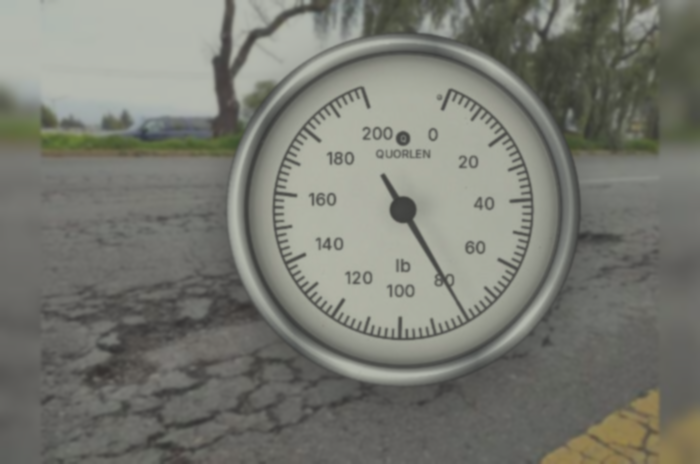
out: 80 lb
